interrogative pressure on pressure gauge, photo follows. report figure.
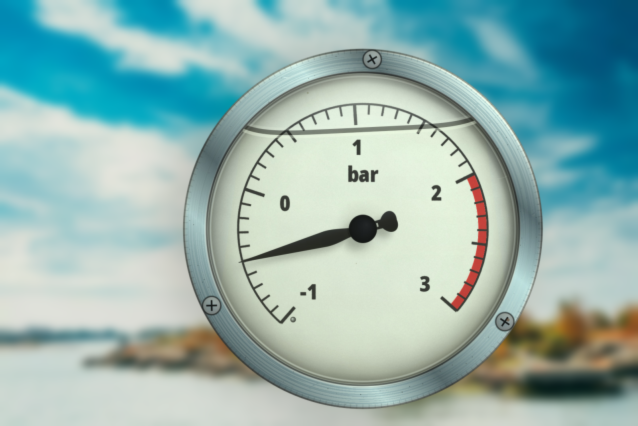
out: -0.5 bar
